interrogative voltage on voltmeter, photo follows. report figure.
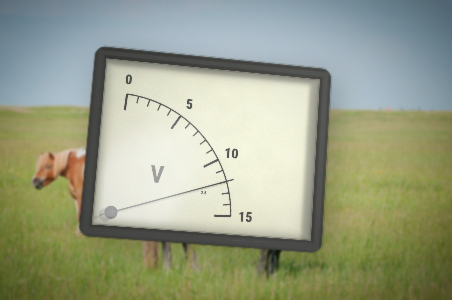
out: 12 V
